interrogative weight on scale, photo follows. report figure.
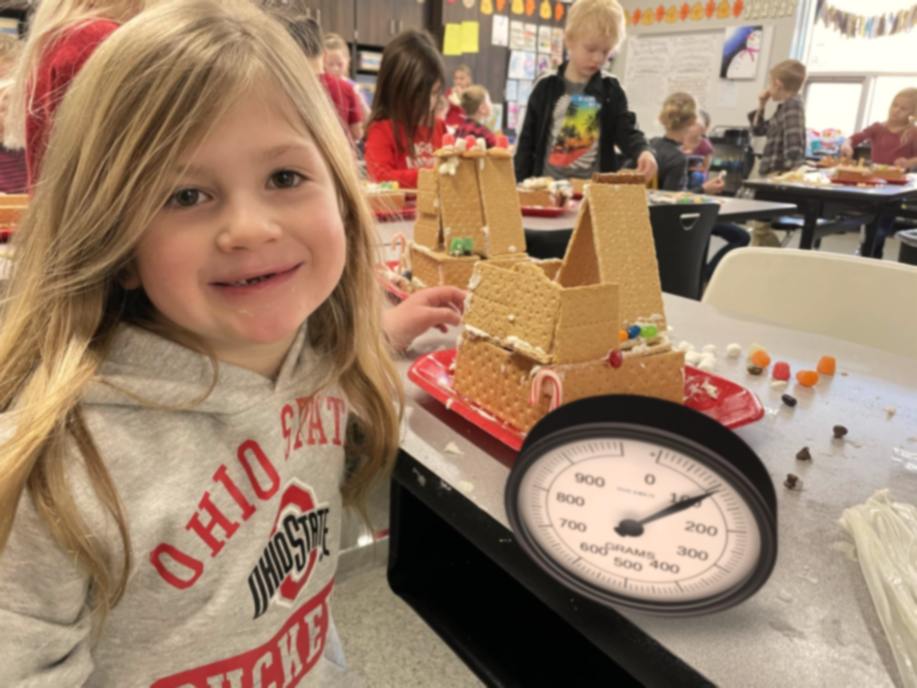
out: 100 g
